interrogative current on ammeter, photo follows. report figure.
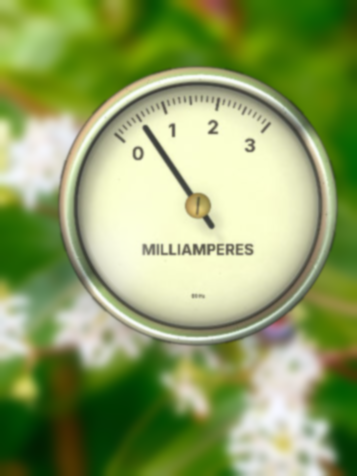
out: 0.5 mA
